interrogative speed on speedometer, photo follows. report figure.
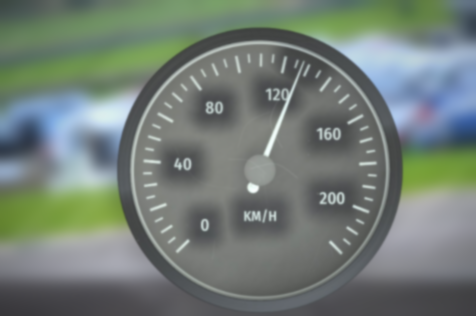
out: 127.5 km/h
